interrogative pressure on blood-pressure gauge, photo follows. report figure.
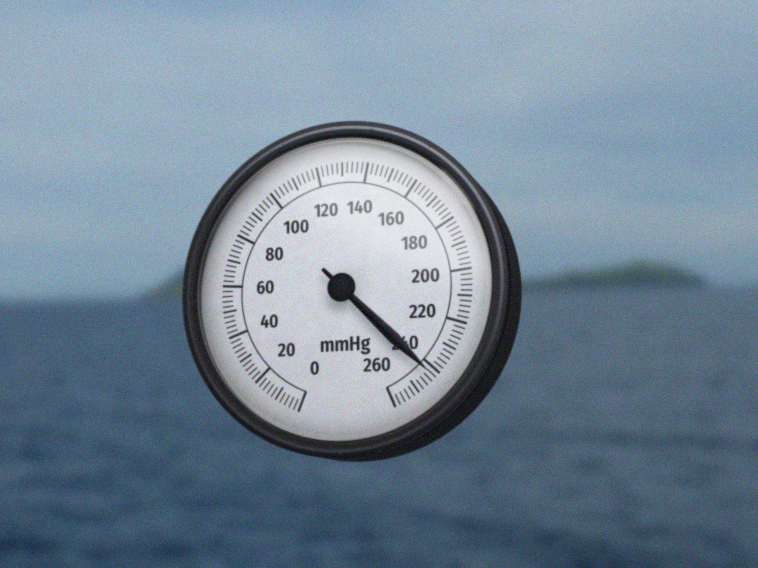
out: 242 mmHg
